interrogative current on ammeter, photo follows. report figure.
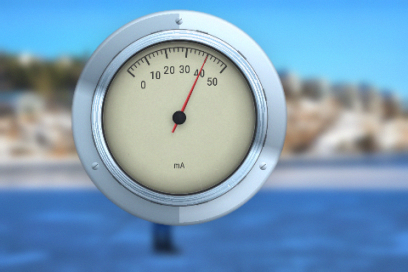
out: 40 mA
